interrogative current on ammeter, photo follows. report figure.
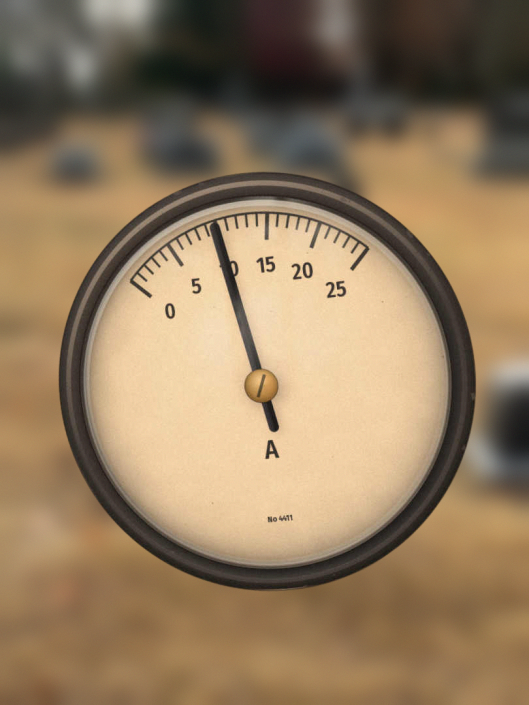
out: 10 A
